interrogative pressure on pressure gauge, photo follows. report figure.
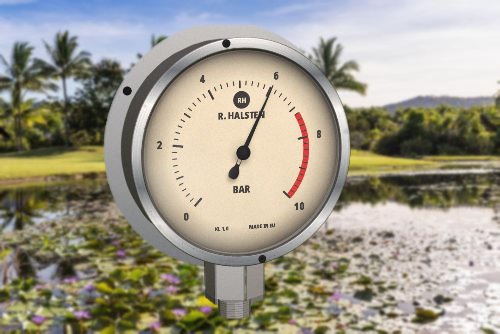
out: 6 bar
